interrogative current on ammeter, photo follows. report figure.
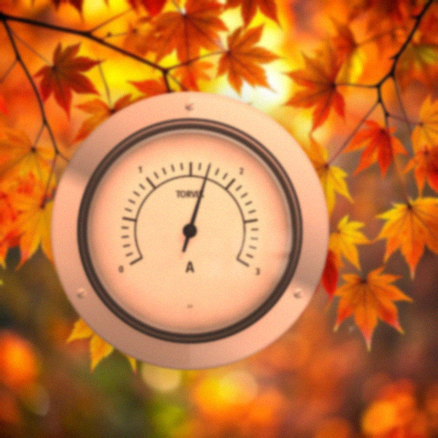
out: 1.7 A
